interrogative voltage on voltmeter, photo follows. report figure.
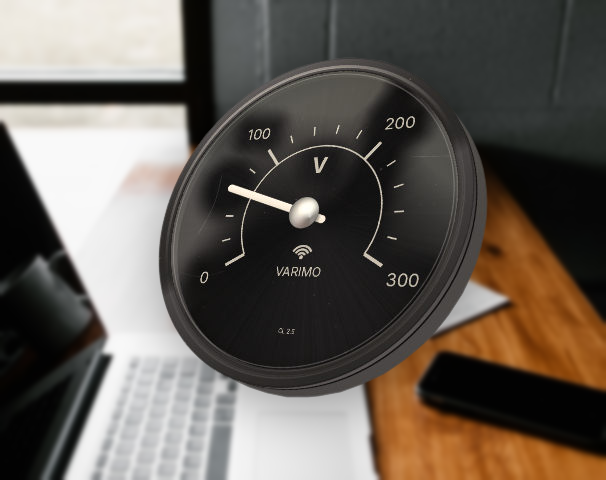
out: 60 V
